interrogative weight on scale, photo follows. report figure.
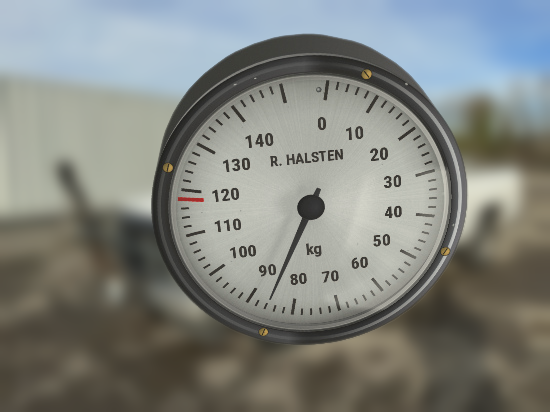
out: 86 kg
